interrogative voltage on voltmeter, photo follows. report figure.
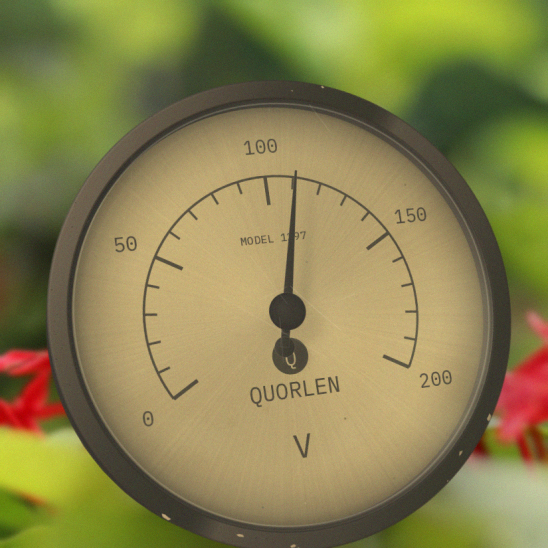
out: 110 V
